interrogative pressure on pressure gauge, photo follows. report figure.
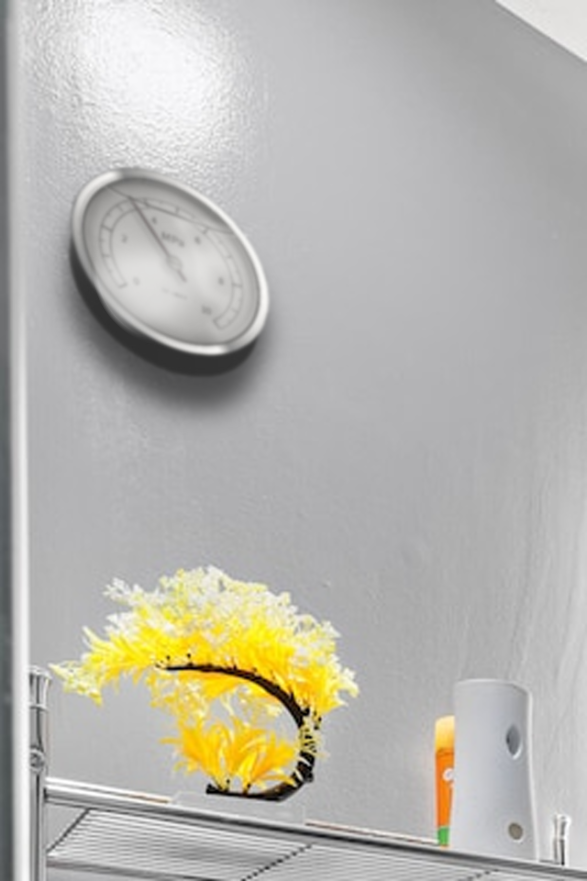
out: 3.5 MPa
